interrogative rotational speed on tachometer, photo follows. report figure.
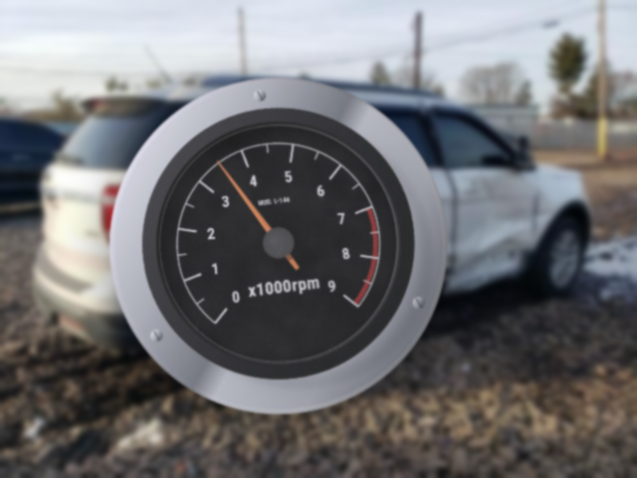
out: 3500 rpm
